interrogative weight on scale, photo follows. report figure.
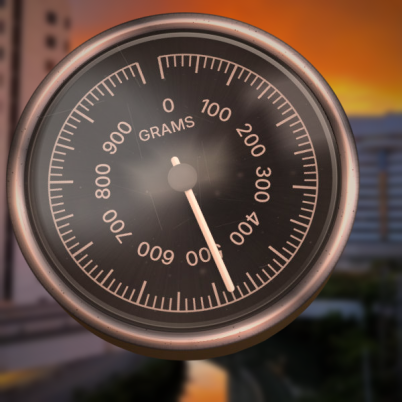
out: 480 g
